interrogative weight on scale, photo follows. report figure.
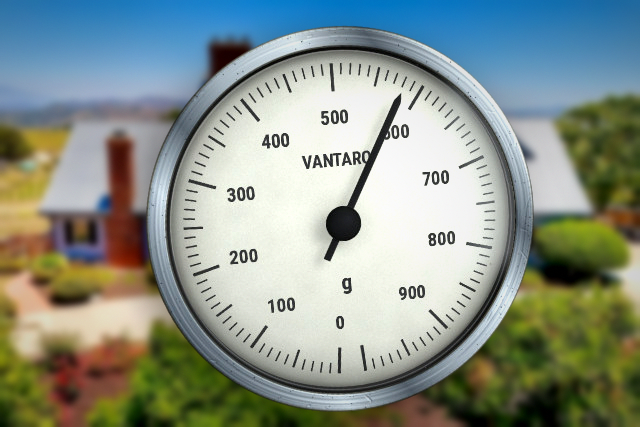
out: 580 g
